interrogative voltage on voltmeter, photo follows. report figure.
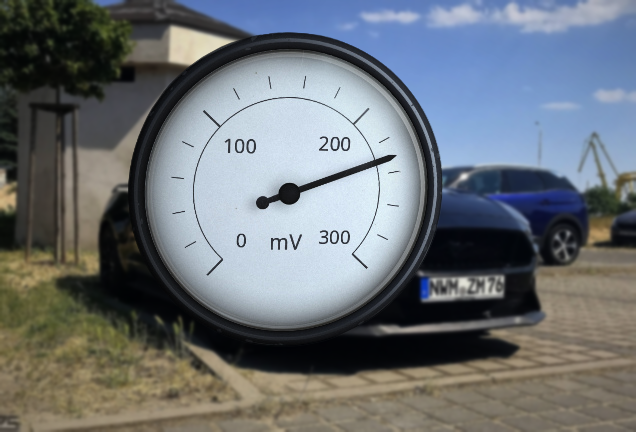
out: 230 mV
